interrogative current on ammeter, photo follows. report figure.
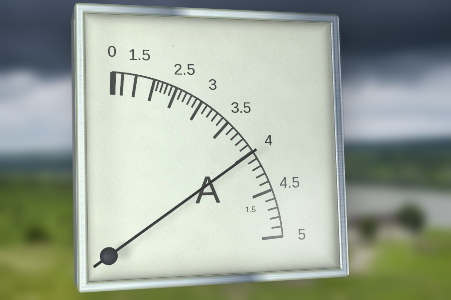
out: 4 A
